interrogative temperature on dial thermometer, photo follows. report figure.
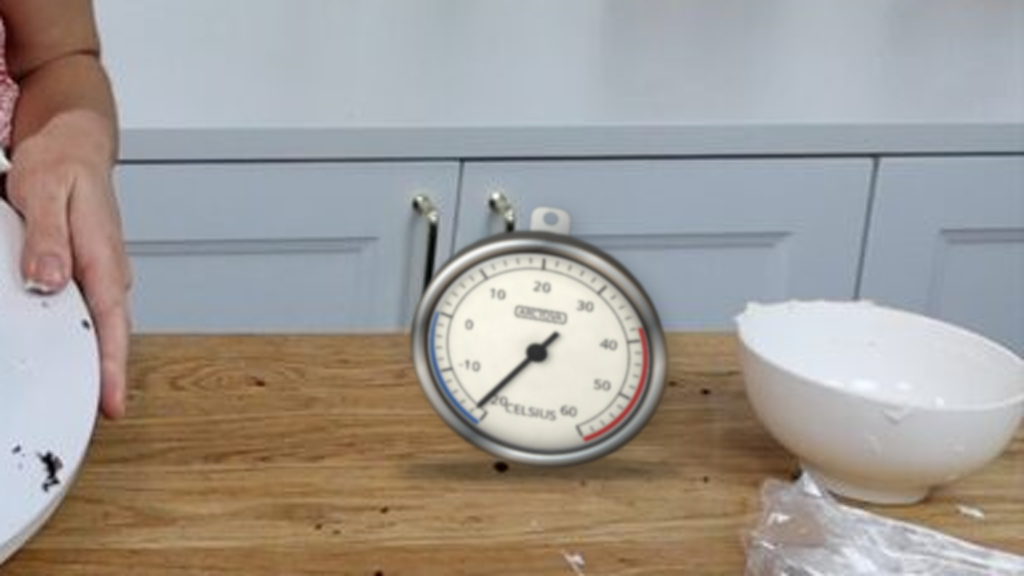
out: -18 °C
